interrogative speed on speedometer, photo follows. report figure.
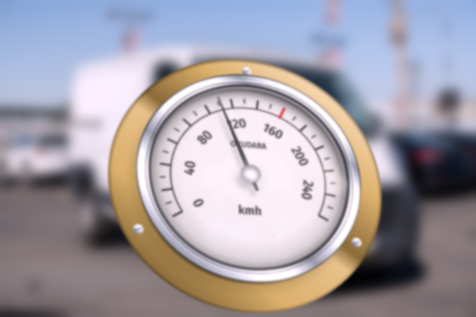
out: 110 km/h
